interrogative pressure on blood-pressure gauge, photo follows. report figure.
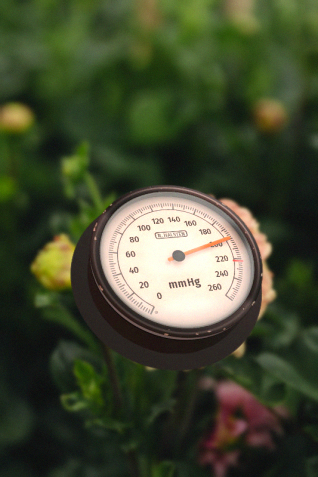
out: 200 mmHg
